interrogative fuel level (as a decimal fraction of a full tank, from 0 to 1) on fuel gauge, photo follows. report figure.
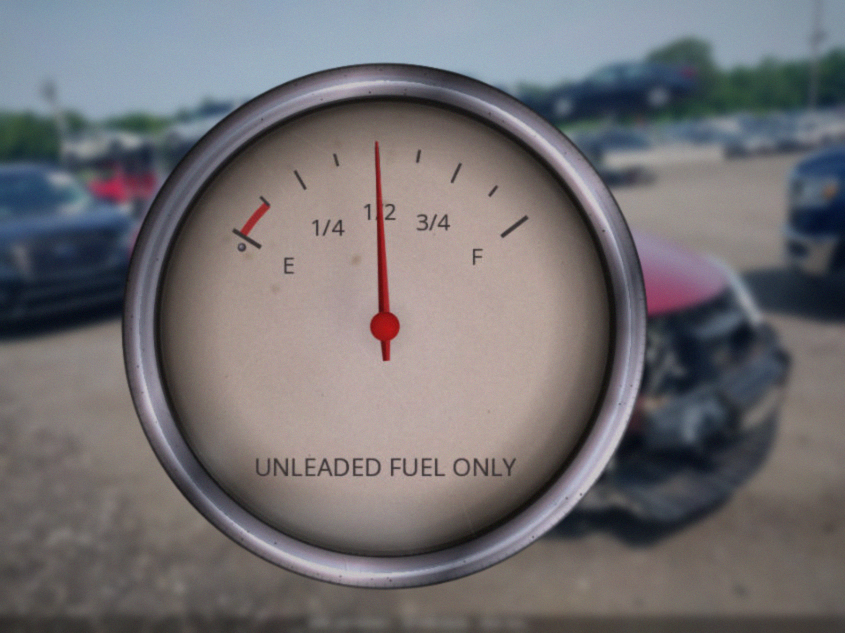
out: 0.5
